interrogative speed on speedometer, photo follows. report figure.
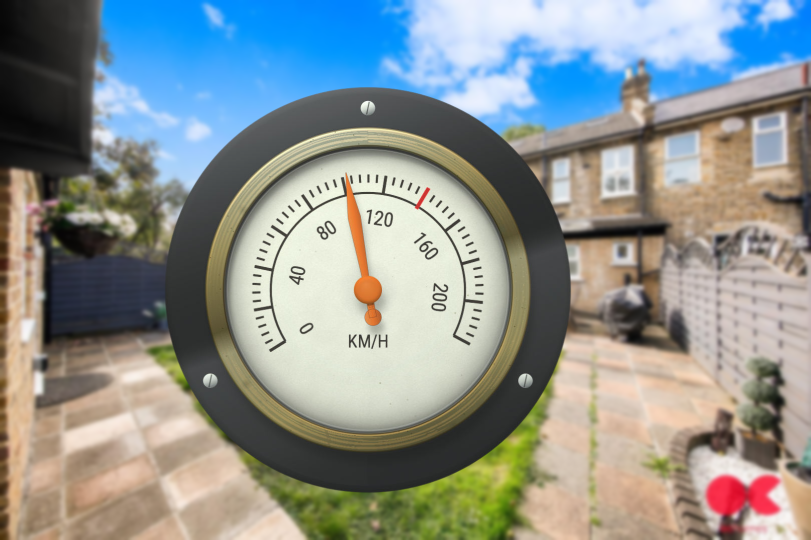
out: 102 km/h
